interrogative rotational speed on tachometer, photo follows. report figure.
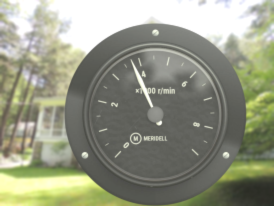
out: 3750 rpm
